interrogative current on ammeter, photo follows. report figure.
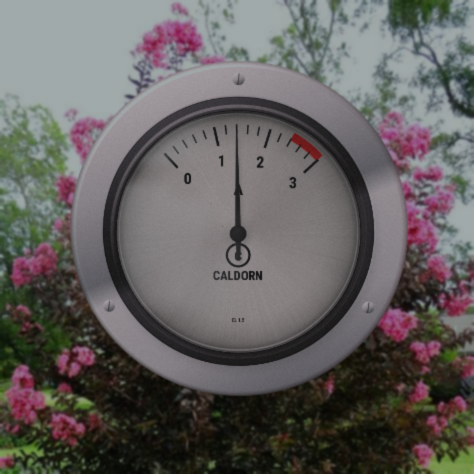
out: 1.4 A
